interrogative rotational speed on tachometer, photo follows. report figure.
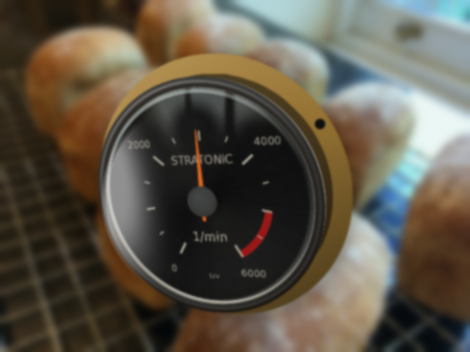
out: 3000 rpm
